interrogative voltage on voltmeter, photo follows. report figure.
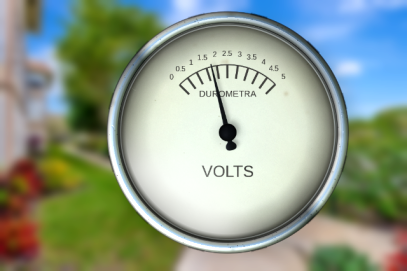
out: 1.75 V
